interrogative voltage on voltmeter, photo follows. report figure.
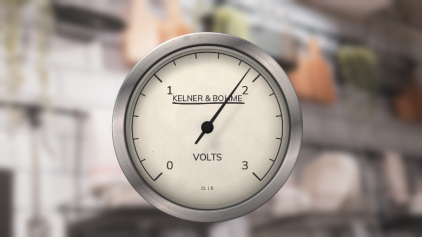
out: 1.9 V
